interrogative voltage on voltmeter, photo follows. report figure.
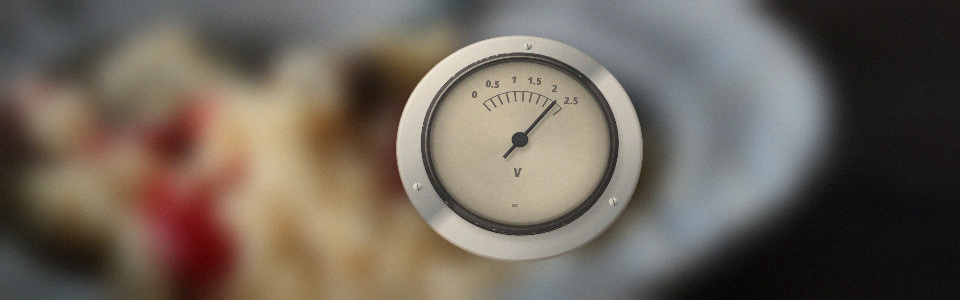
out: 2.25 V
